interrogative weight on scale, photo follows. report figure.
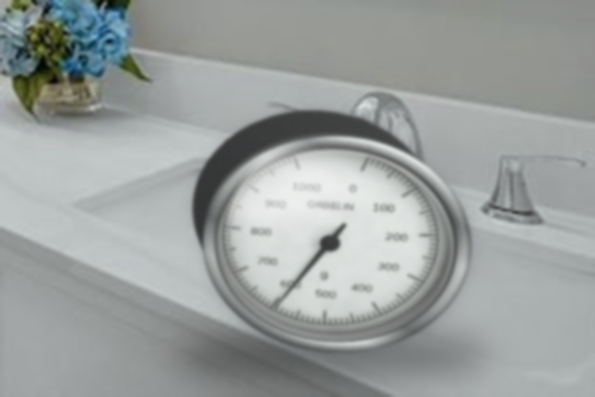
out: 600 g
